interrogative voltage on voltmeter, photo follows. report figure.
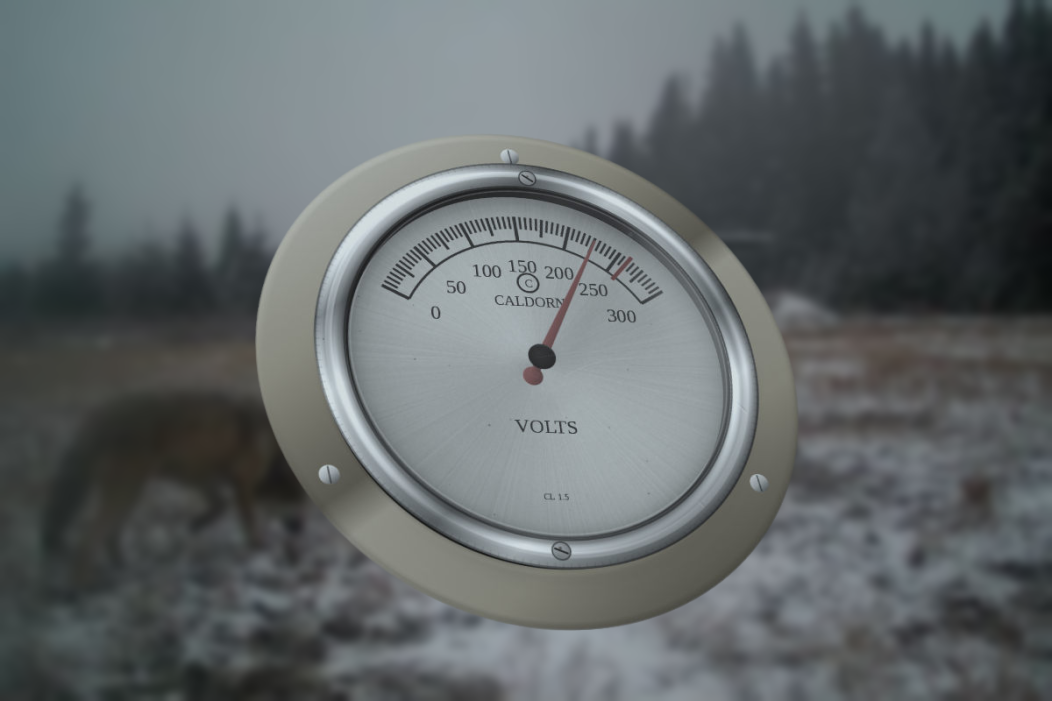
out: 225 V
